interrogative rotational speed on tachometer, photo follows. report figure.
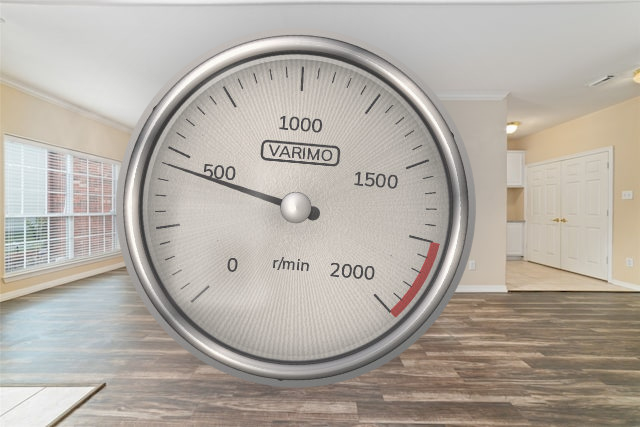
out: 450 rpm
